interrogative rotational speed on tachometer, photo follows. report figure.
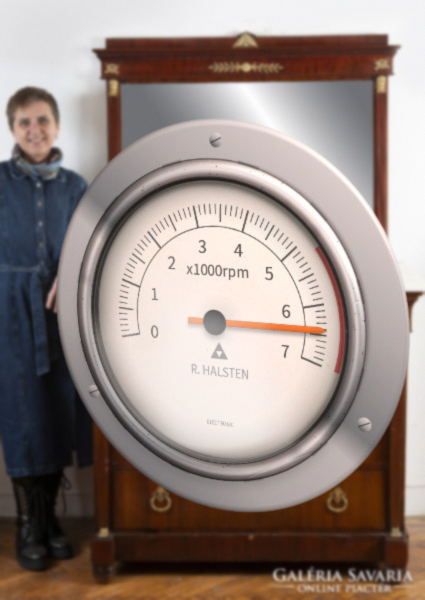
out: 6400 rpm
